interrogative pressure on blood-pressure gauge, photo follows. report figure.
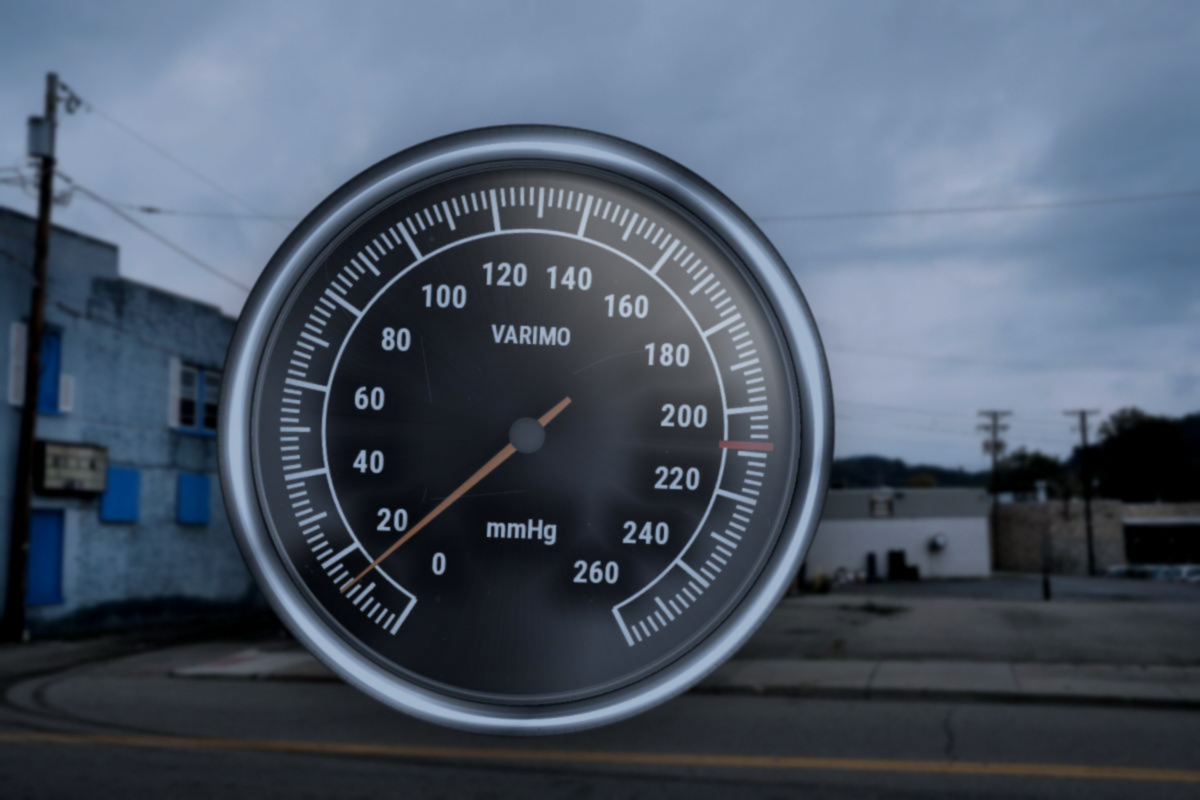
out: 14 mmHg
